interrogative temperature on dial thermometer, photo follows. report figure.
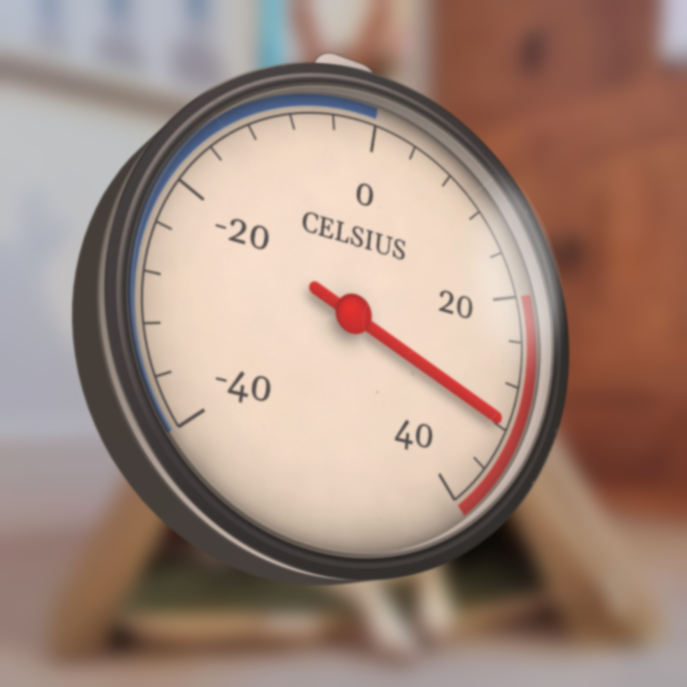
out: 32 °C
